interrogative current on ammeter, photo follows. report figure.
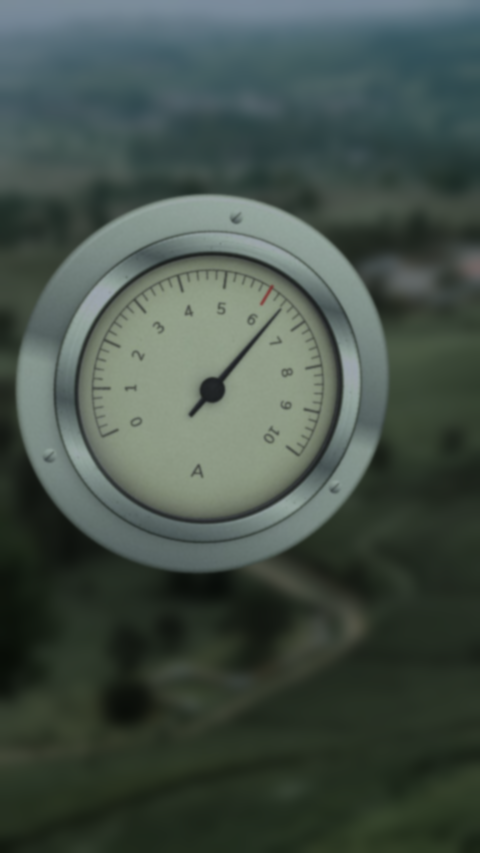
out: 6.4 A
